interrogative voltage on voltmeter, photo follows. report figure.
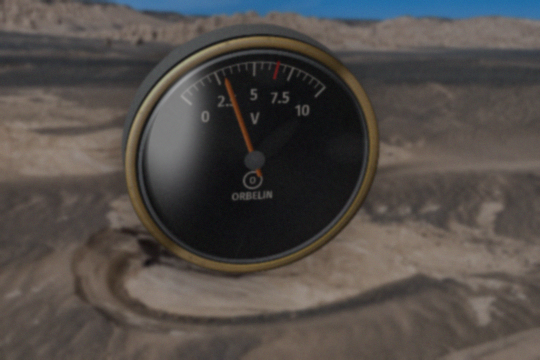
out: 3 V
